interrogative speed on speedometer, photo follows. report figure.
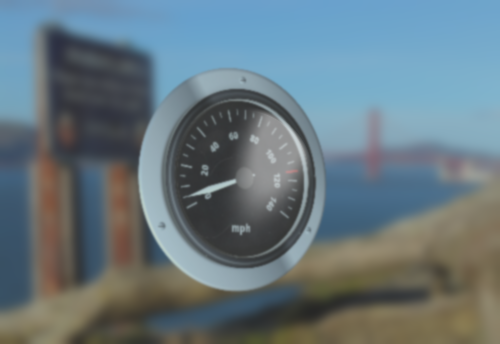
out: 5 mph
